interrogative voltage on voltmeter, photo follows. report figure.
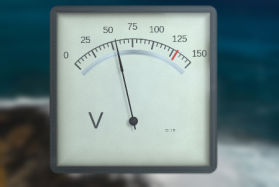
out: 55 V
